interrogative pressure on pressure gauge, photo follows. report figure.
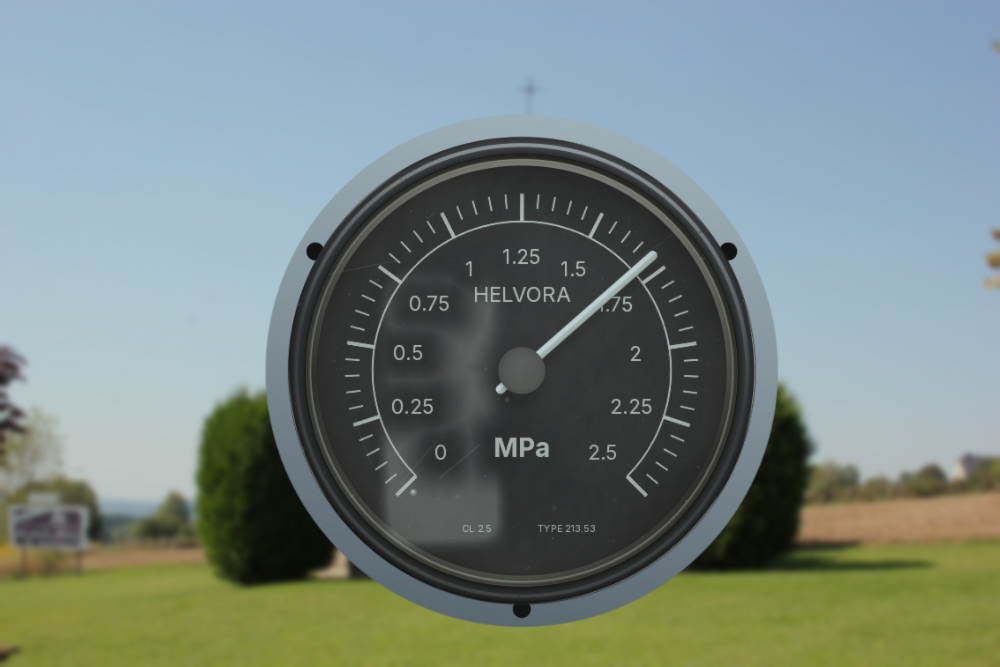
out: 1.7 MPa
